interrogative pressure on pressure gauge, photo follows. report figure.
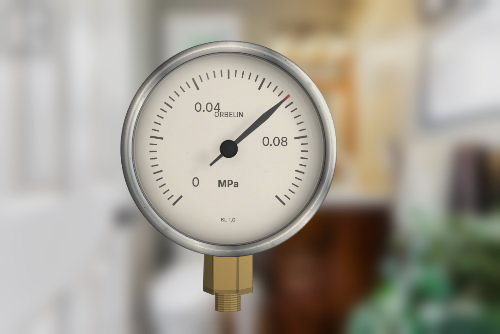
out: 0.068 MPa
